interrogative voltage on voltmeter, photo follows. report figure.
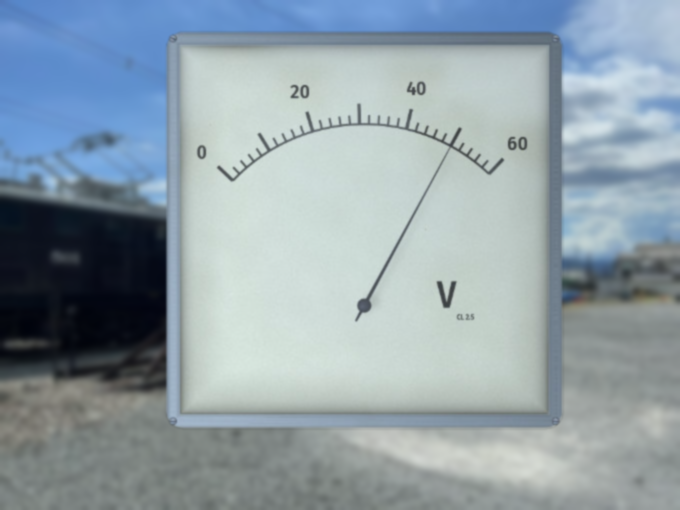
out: 50 V
